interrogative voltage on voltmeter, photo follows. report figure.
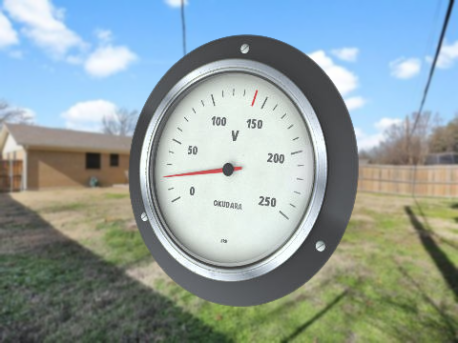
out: 20 V
